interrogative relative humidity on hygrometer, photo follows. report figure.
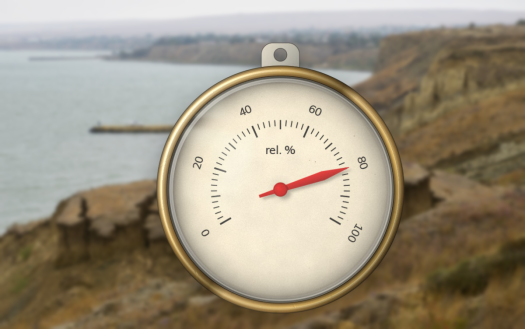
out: 80 %
